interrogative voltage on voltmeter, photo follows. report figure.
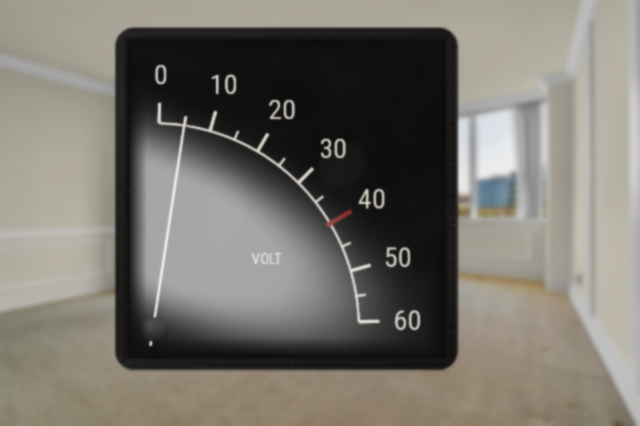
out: 5 V
